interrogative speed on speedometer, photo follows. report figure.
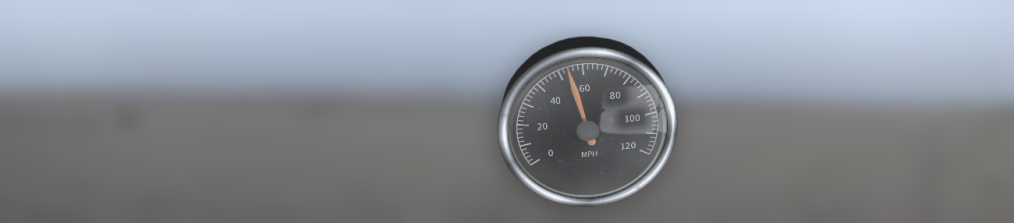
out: 54 mph
